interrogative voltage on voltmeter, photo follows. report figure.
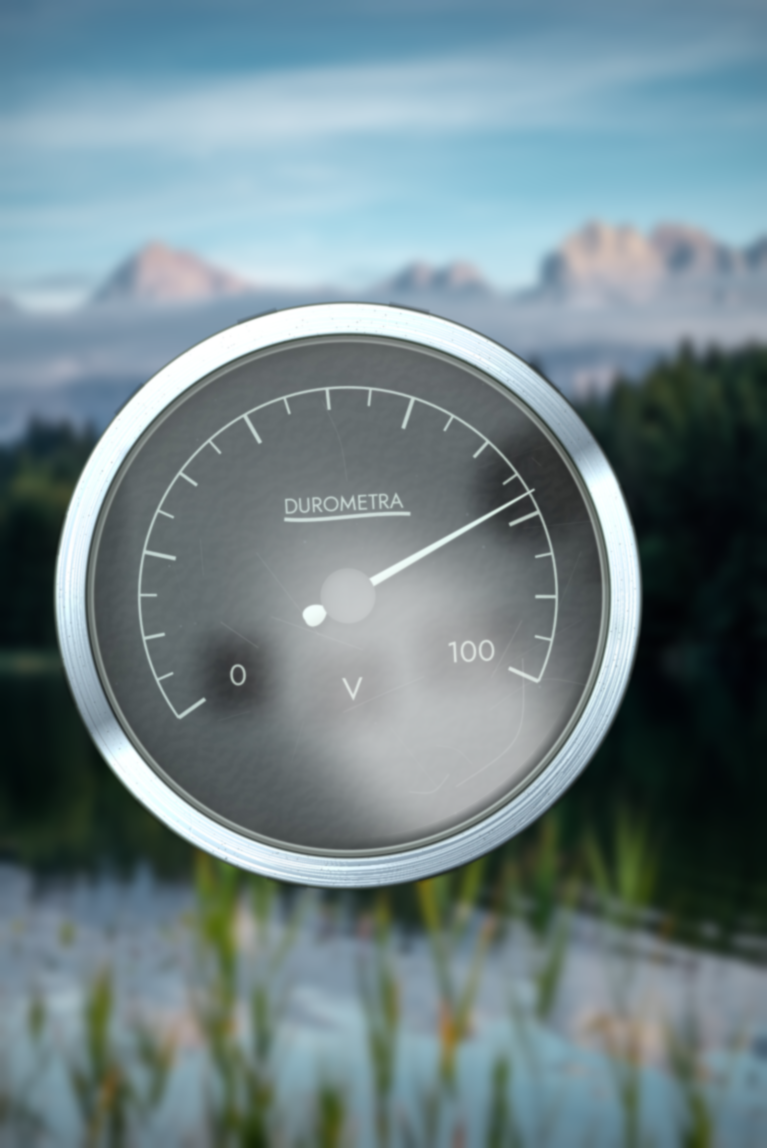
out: 77.5 V
